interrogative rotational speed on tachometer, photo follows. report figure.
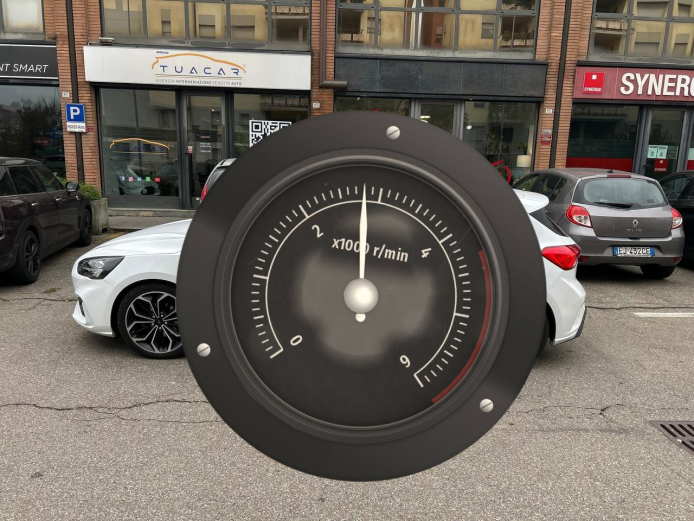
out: 2800 rpm
